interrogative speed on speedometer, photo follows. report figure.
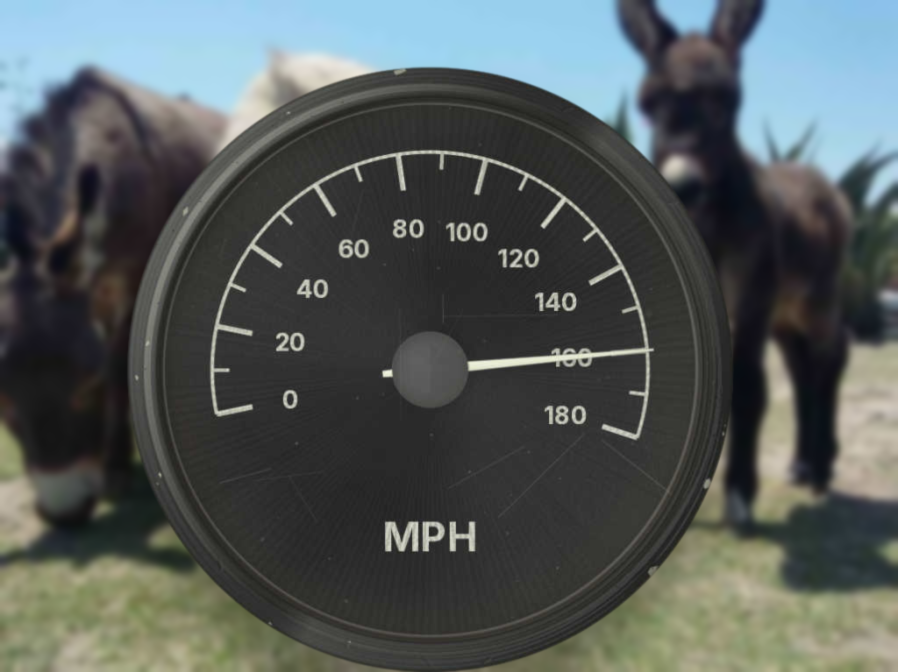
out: 160 mph
